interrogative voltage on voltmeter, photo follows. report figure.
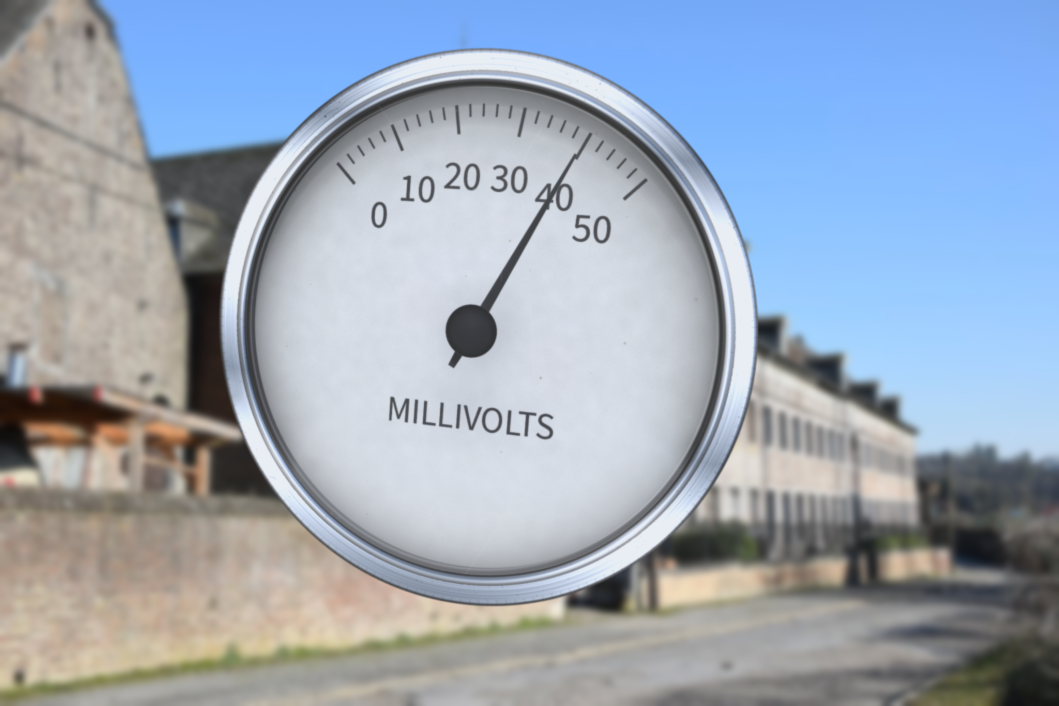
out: 40 mV
